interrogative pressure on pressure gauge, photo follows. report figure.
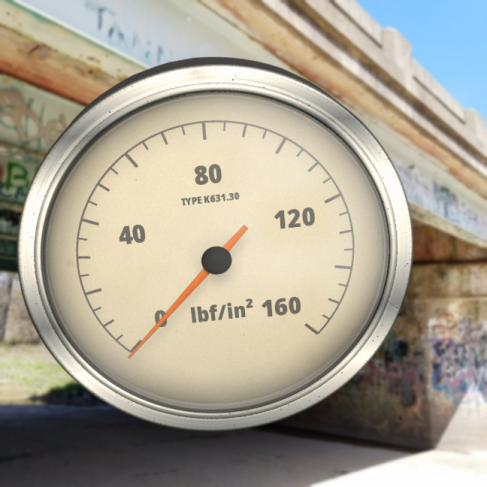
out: 0 psi
